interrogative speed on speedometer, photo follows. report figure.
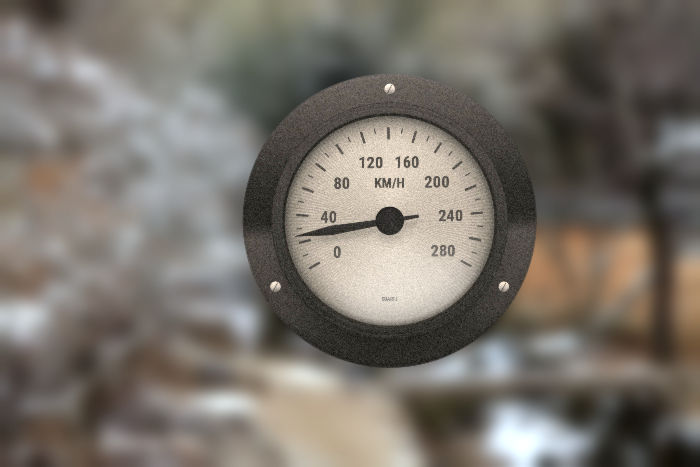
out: 25 km/h
